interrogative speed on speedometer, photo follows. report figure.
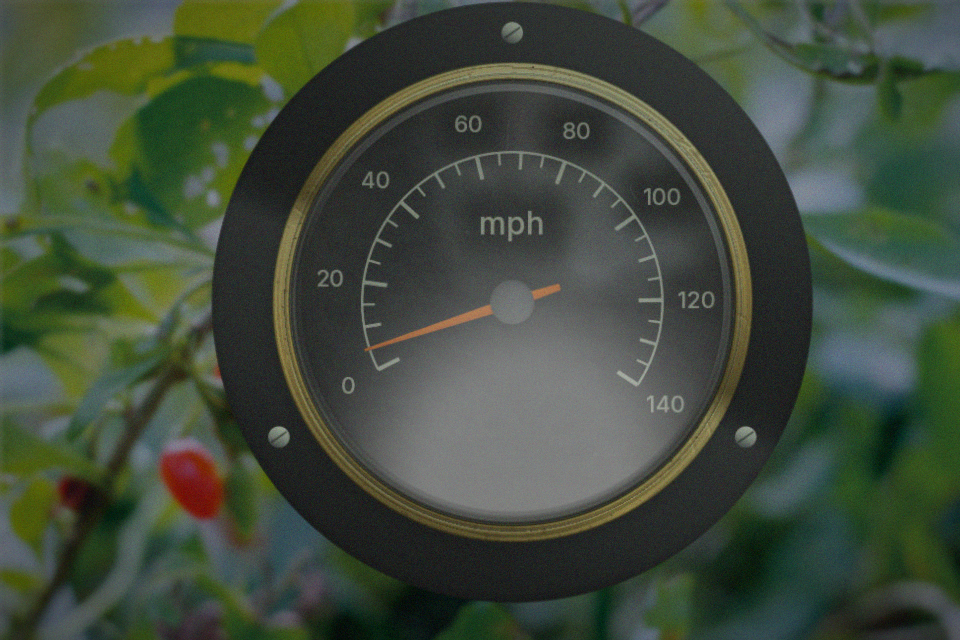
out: 5 mph
